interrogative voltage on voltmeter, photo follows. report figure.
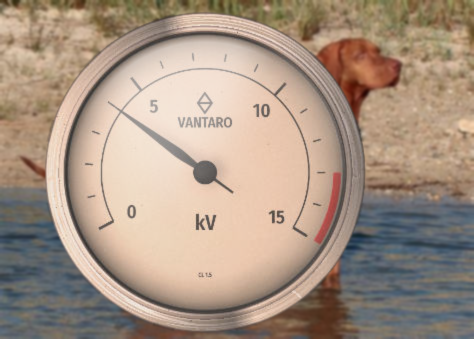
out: 4 kV
